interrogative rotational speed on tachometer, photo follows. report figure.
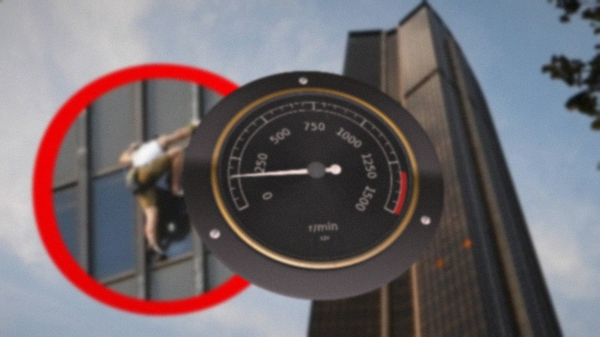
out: 150 rpm
